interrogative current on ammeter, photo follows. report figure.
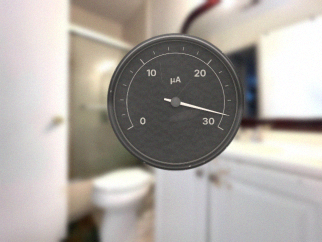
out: 28 µA
